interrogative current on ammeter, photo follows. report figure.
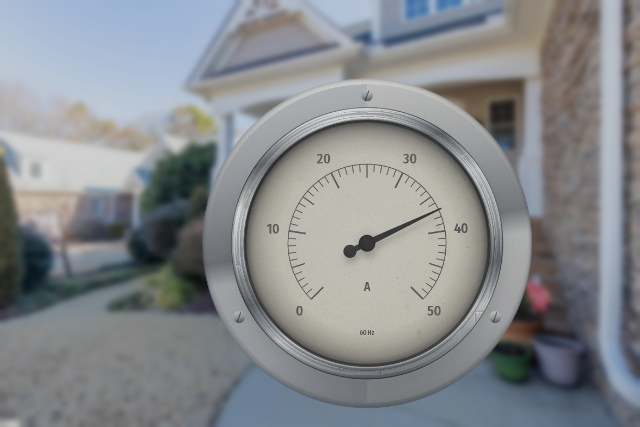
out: 37 A
